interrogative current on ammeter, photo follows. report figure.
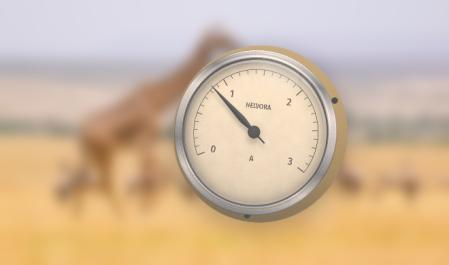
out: 0.85 A
